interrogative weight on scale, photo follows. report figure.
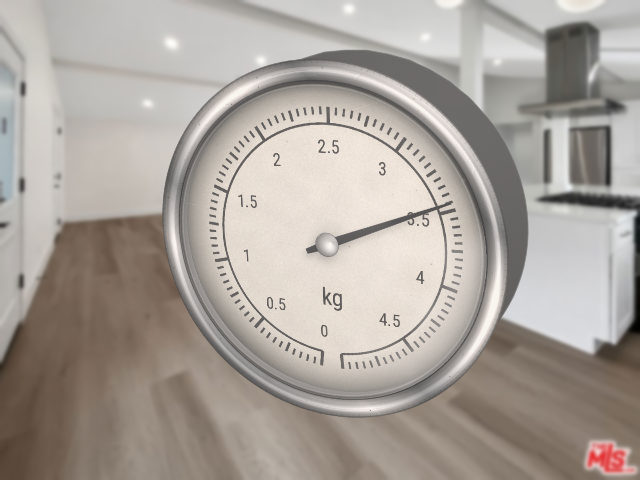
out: 3.45 kg
